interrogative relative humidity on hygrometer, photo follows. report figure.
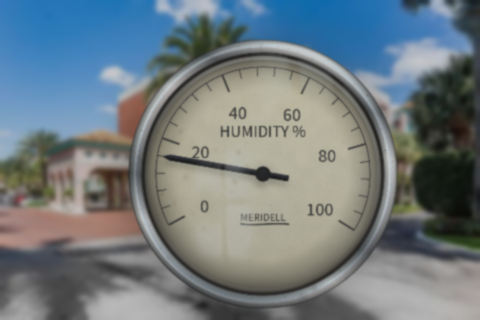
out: 16 %
